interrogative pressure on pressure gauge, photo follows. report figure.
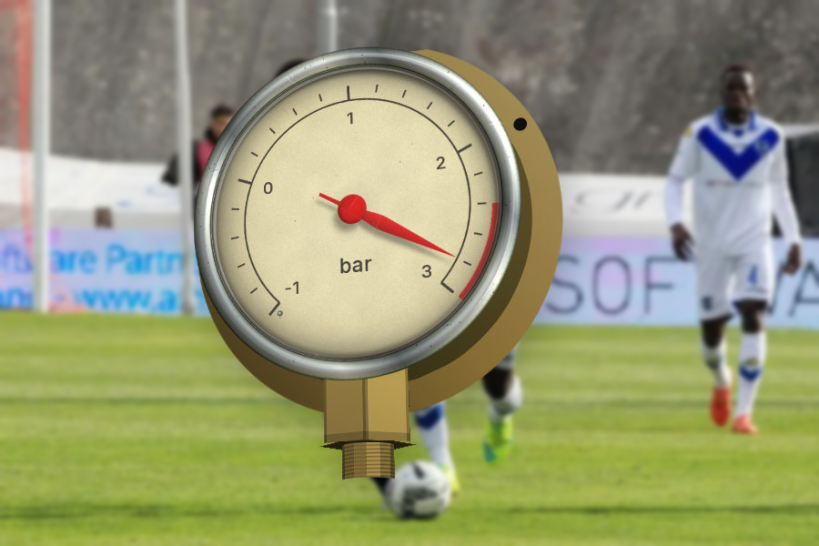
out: 2.8 bar
